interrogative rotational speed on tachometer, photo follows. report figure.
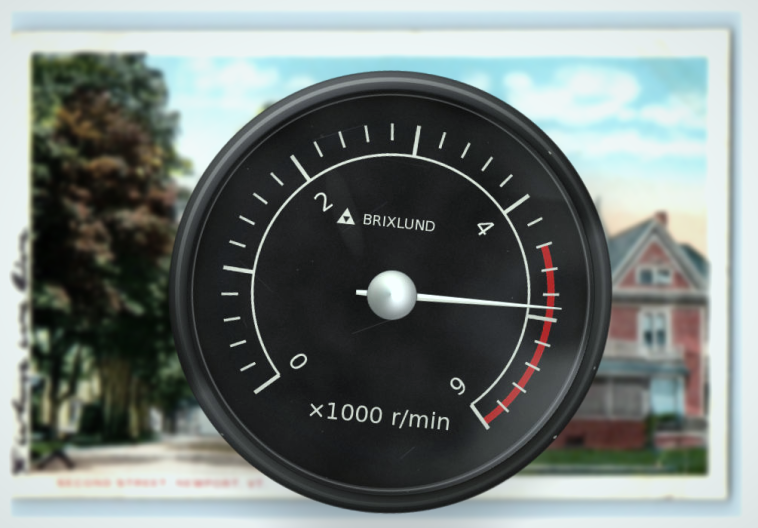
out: 4900 rpm
